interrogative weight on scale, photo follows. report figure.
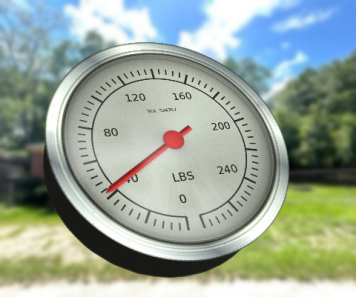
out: 42 lb
